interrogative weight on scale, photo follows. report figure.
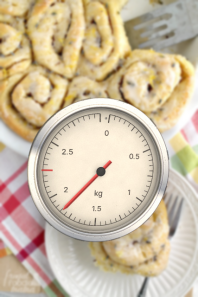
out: 1.85 kg
